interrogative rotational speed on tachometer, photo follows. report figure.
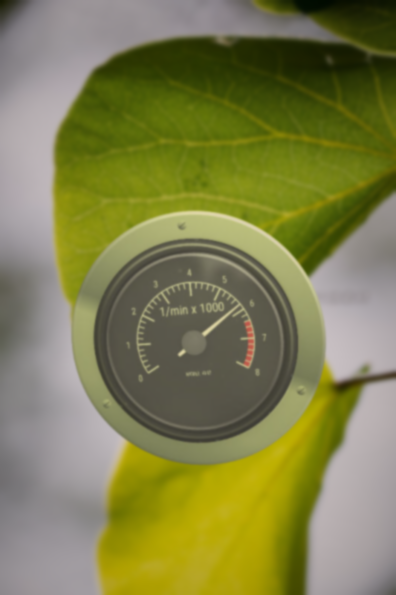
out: 5800 rpm
